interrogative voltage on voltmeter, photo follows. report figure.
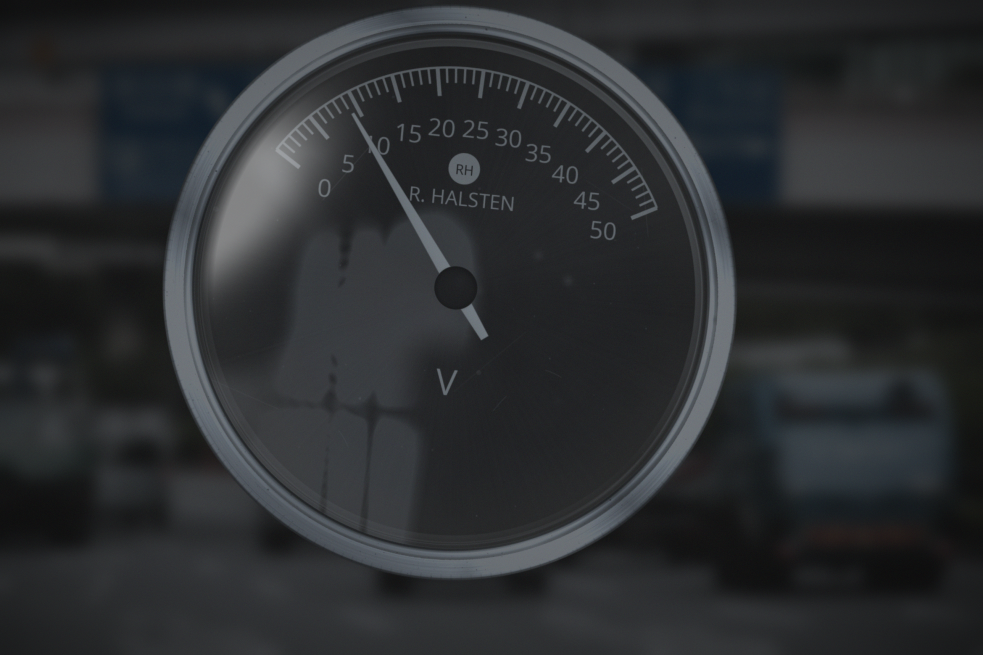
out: 9 V
